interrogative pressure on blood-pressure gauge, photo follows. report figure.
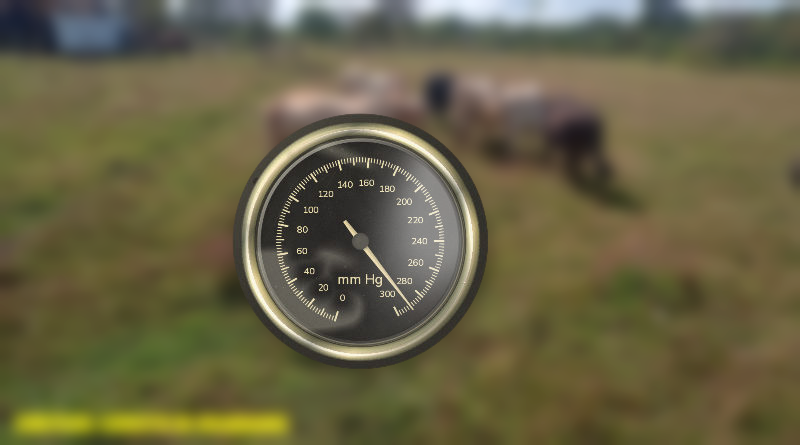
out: 290 mmHg
